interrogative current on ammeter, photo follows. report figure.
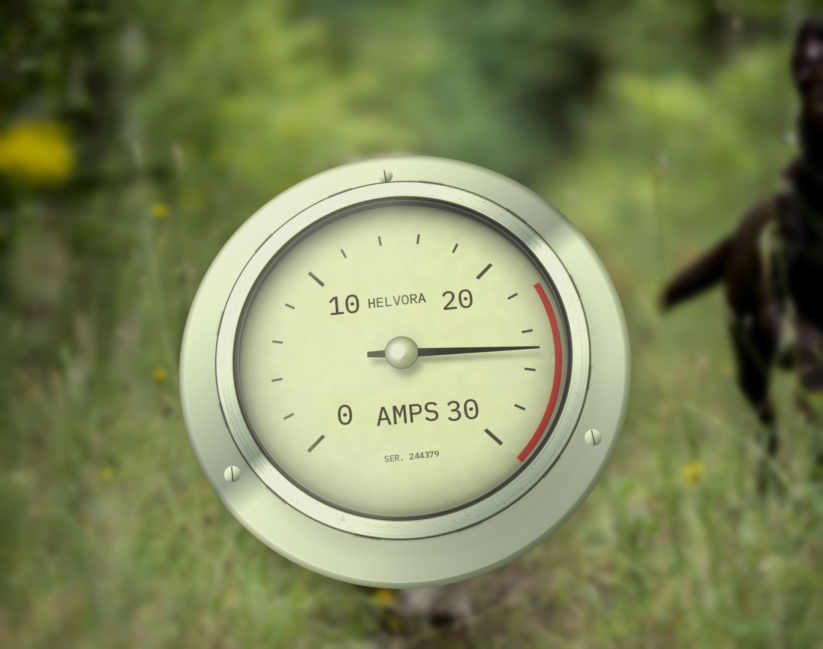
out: 25 A
